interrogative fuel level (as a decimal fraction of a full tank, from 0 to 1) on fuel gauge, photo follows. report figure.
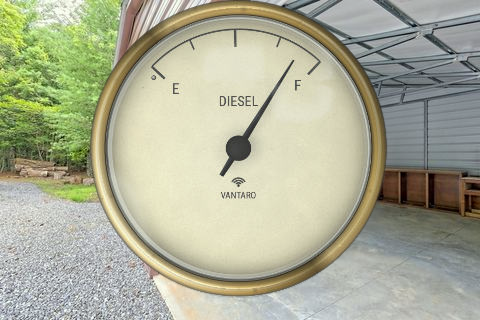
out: 0.875
